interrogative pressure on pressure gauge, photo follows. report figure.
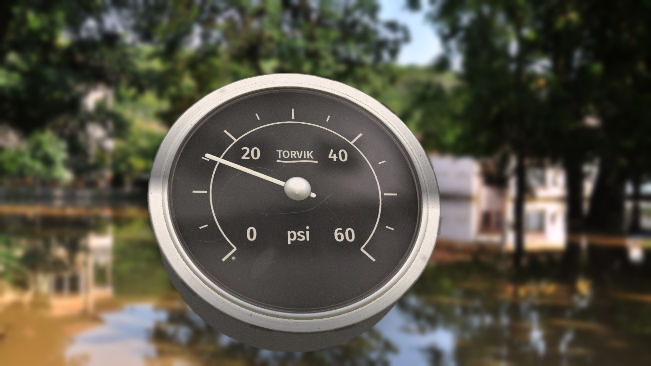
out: 15 psi
